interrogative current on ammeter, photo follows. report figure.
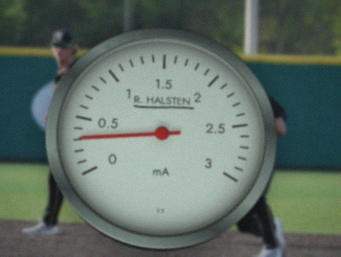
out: 0.3 mA
